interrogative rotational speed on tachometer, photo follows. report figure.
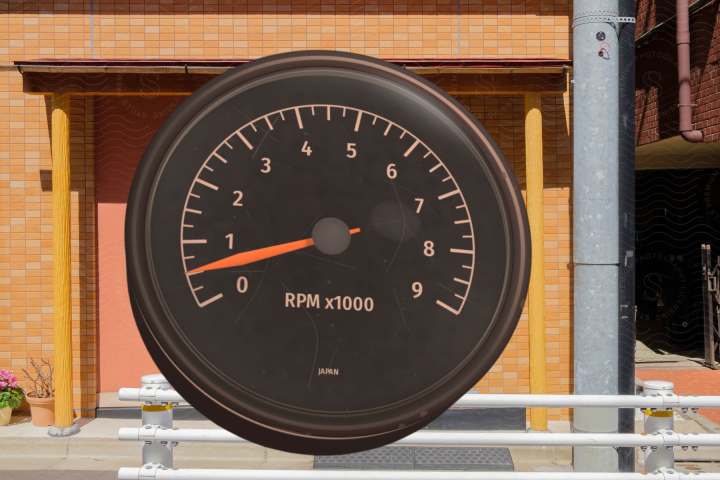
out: 500 rpm
